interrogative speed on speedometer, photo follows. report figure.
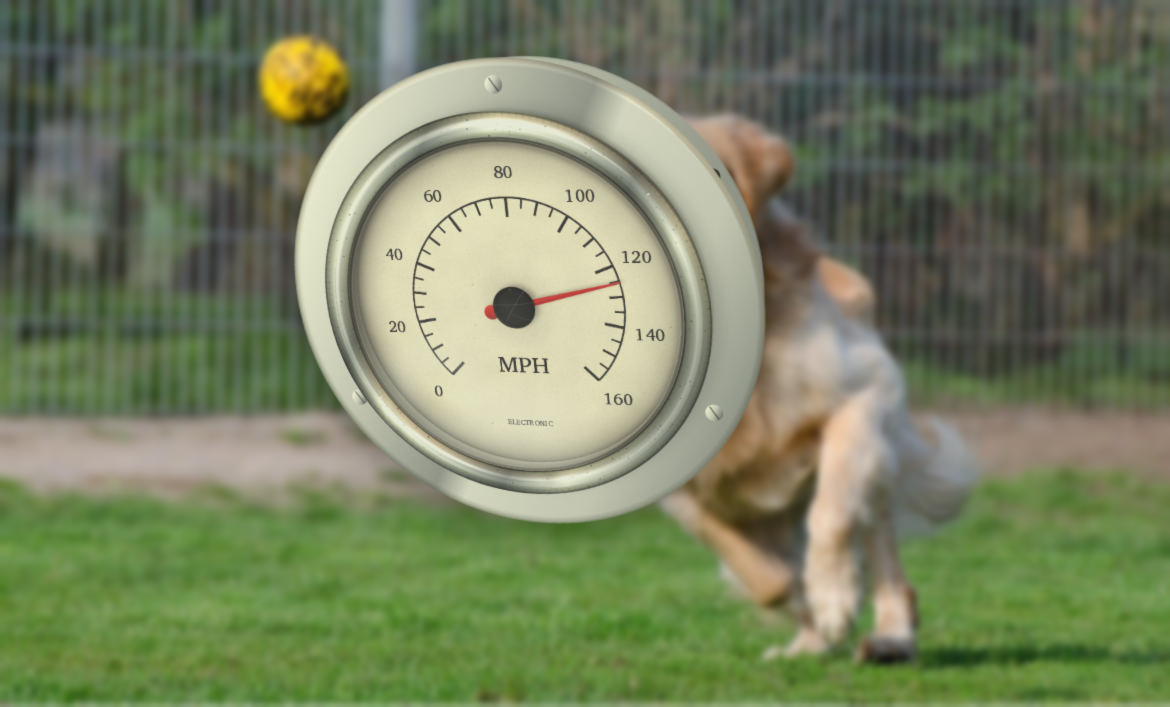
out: 125 mph
